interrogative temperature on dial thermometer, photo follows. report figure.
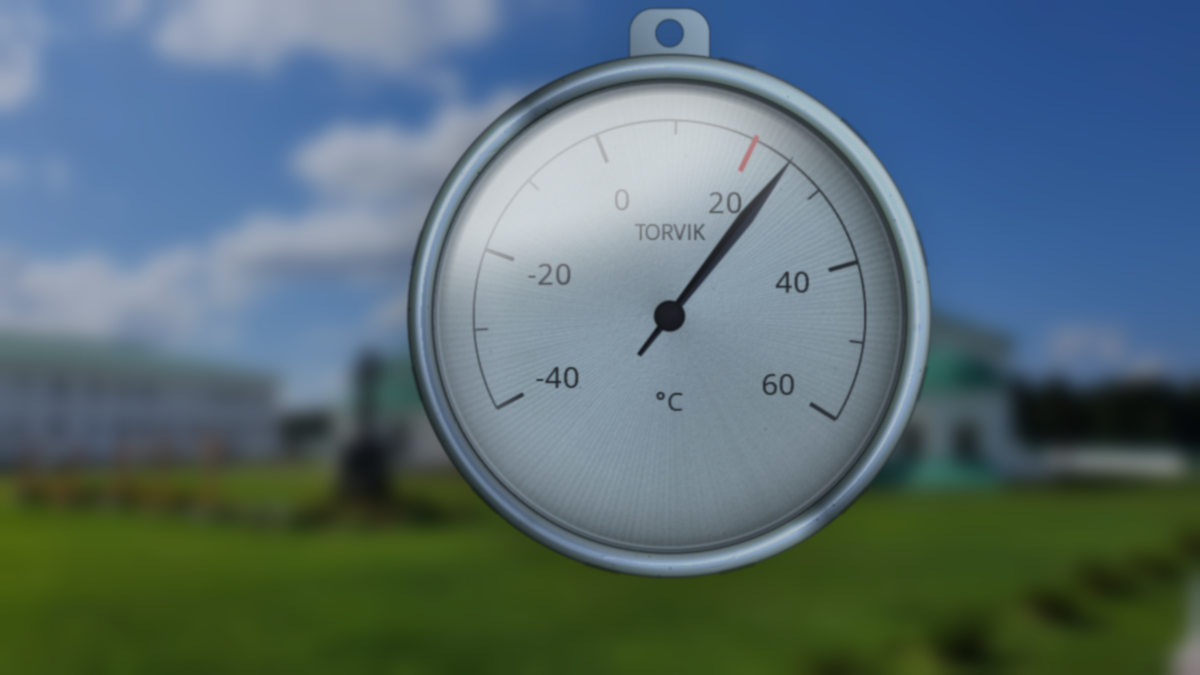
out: 25 °C
